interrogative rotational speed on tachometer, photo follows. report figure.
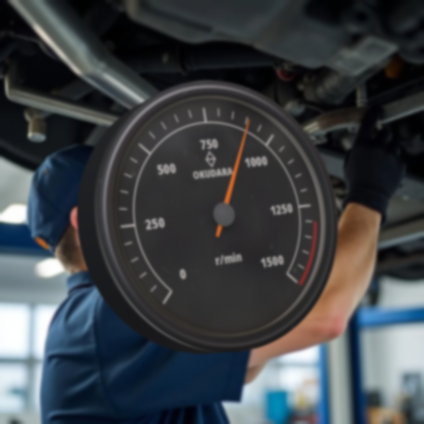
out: 900 rpm
